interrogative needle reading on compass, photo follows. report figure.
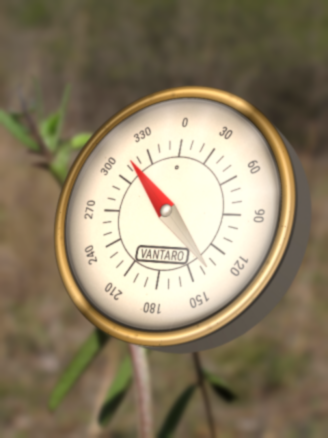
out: 315 °
